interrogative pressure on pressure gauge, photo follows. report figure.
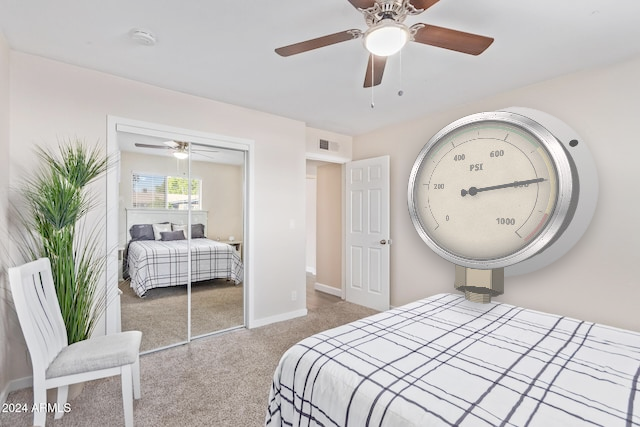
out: 800 psi
